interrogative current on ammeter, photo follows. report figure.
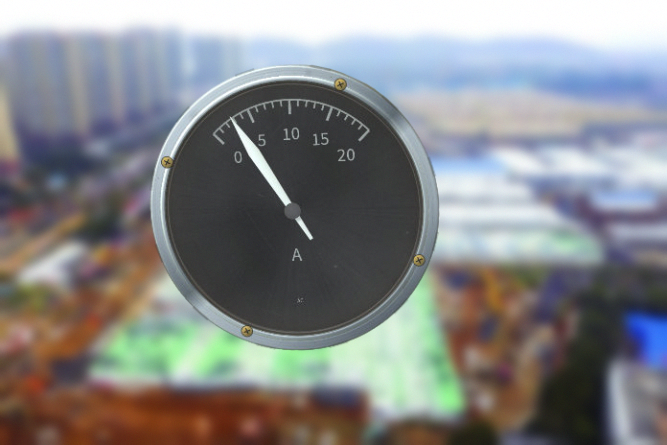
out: 3 A
